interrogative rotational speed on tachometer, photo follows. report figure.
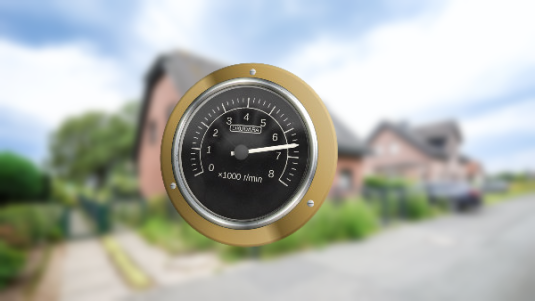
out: 6600 rpm
